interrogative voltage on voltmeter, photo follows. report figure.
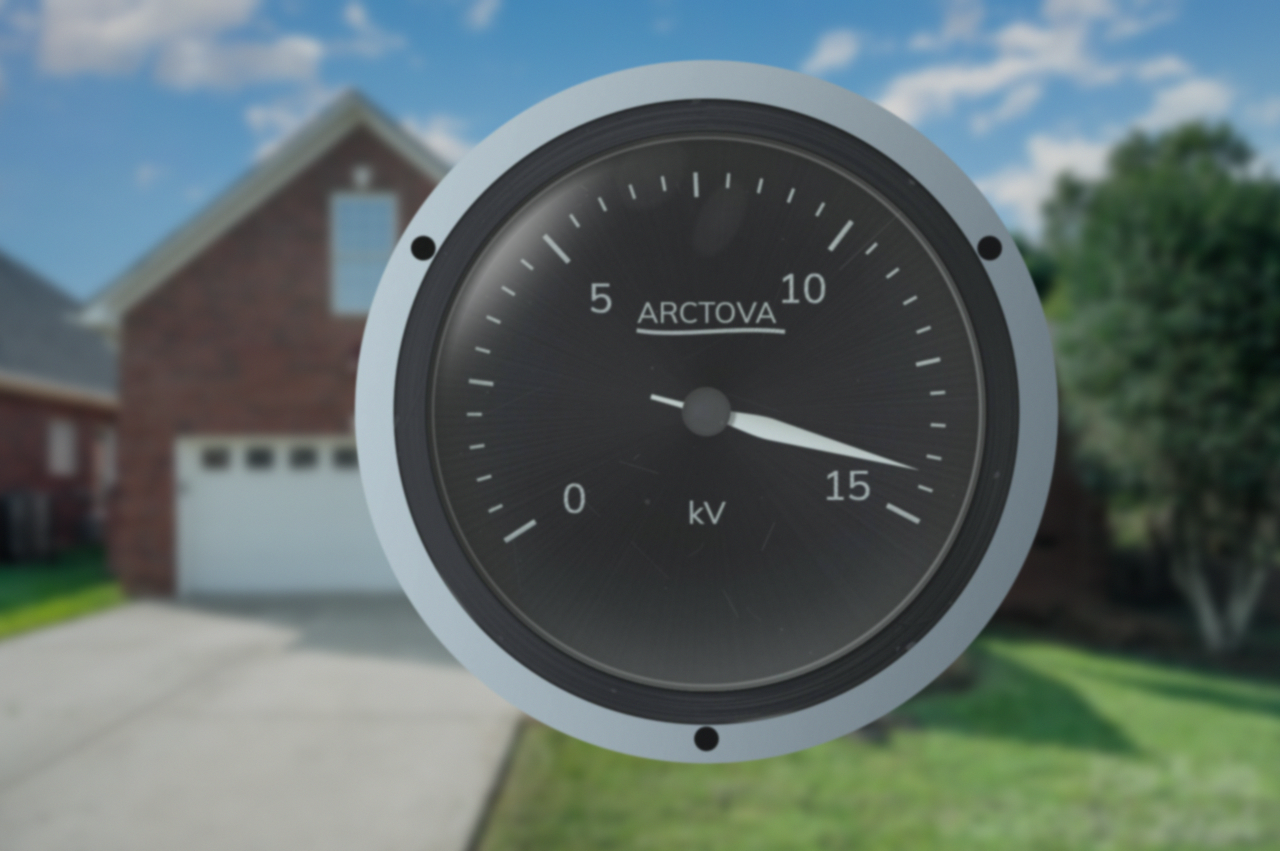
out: 14.25 kV
